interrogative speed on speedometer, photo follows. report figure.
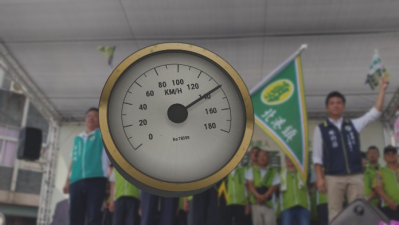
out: 140 km/h
